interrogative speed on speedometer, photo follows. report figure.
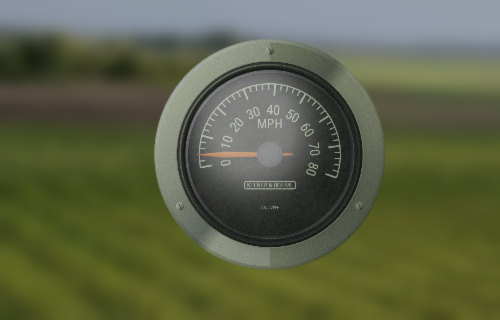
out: 4 mph
